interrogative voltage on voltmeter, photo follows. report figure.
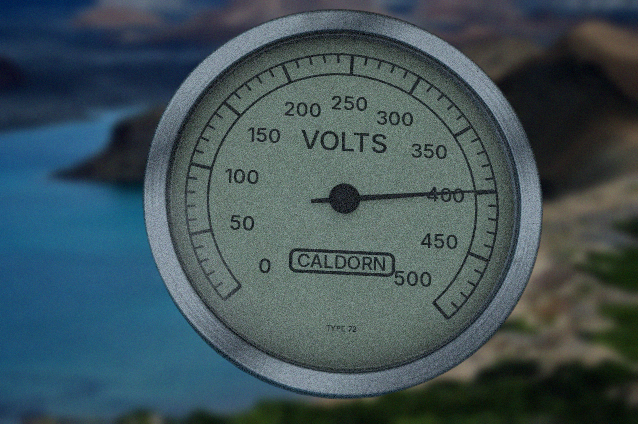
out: 400 V
